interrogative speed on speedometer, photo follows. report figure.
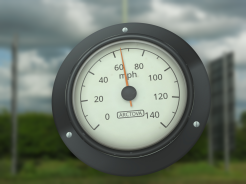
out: 65 mph
